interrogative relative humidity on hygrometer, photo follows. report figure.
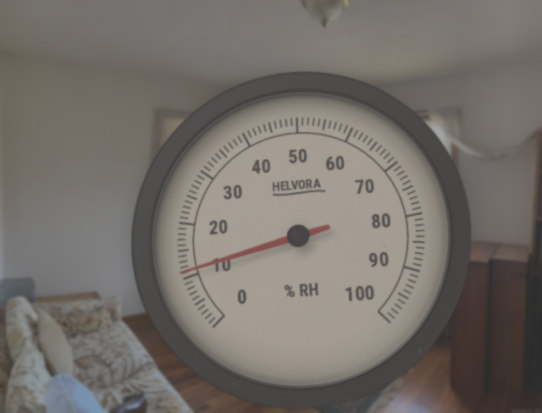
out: 11 %
